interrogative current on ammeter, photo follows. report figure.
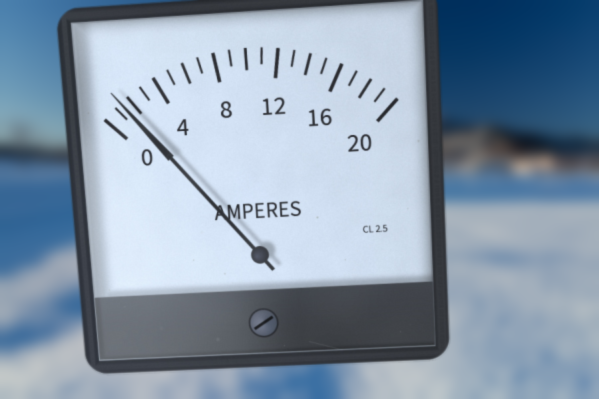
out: 1.5 A
